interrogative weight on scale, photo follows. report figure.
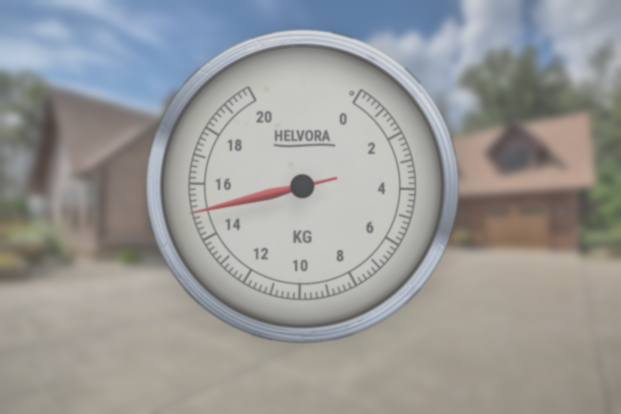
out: 15 kg
